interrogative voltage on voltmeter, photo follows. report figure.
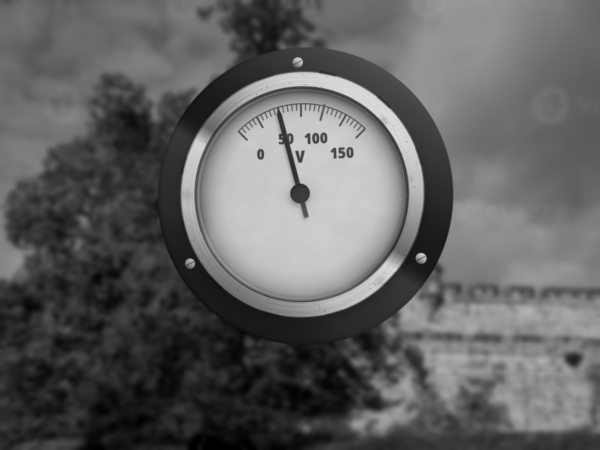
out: 50 V
